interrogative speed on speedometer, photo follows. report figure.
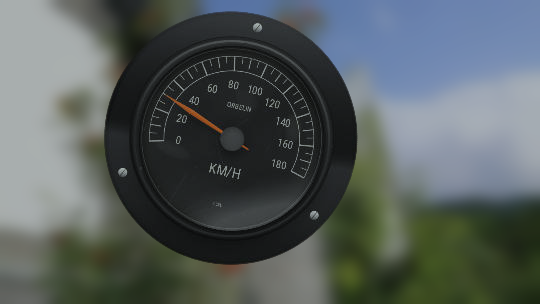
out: 30 km/h
